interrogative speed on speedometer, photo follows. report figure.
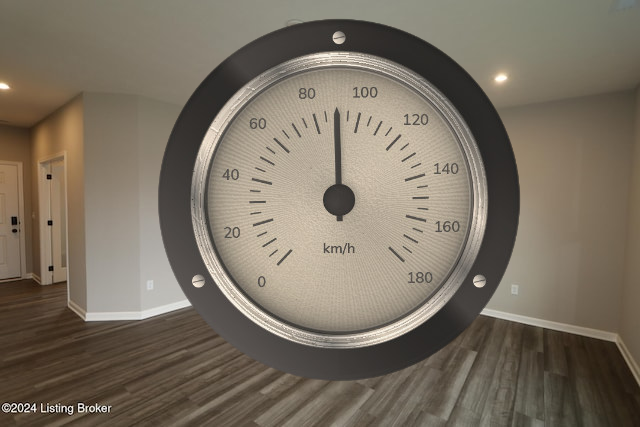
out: 90 km/h
